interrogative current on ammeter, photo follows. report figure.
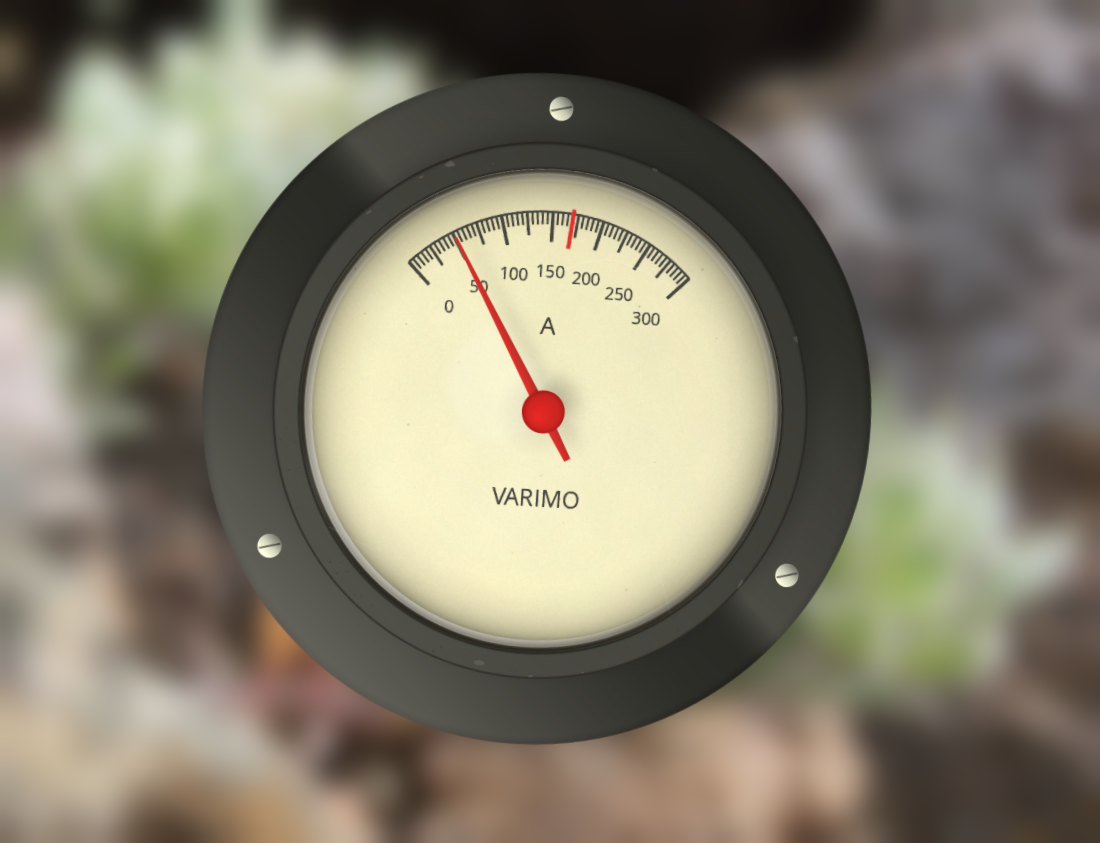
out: 50 A
